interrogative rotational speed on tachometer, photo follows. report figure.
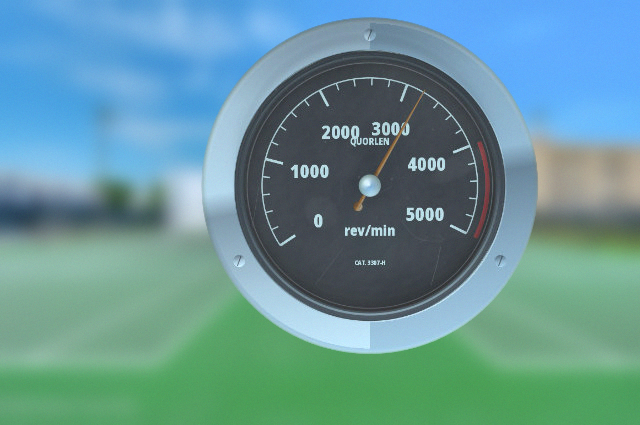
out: 3200 rpm
